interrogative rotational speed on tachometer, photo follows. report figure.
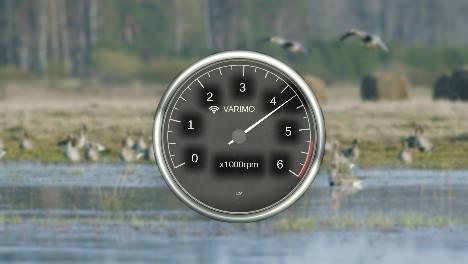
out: 4250 rpm
